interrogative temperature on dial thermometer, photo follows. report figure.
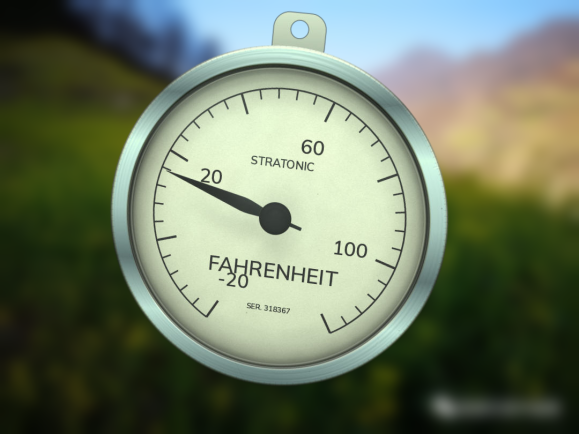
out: 16 °F
